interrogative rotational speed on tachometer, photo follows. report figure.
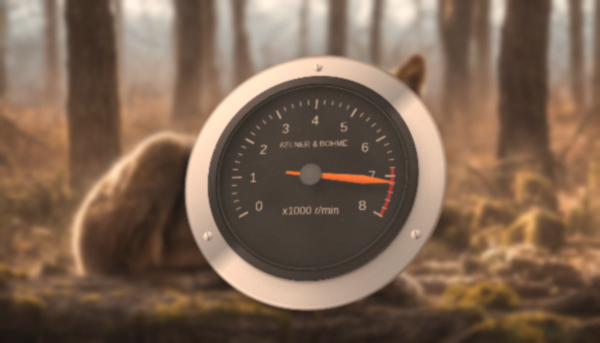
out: 7200 rpm
